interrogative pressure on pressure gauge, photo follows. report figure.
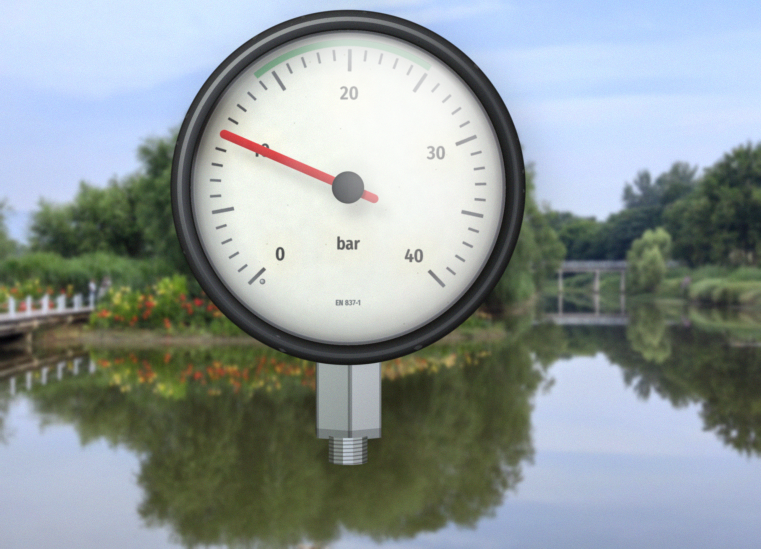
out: 10 bar
